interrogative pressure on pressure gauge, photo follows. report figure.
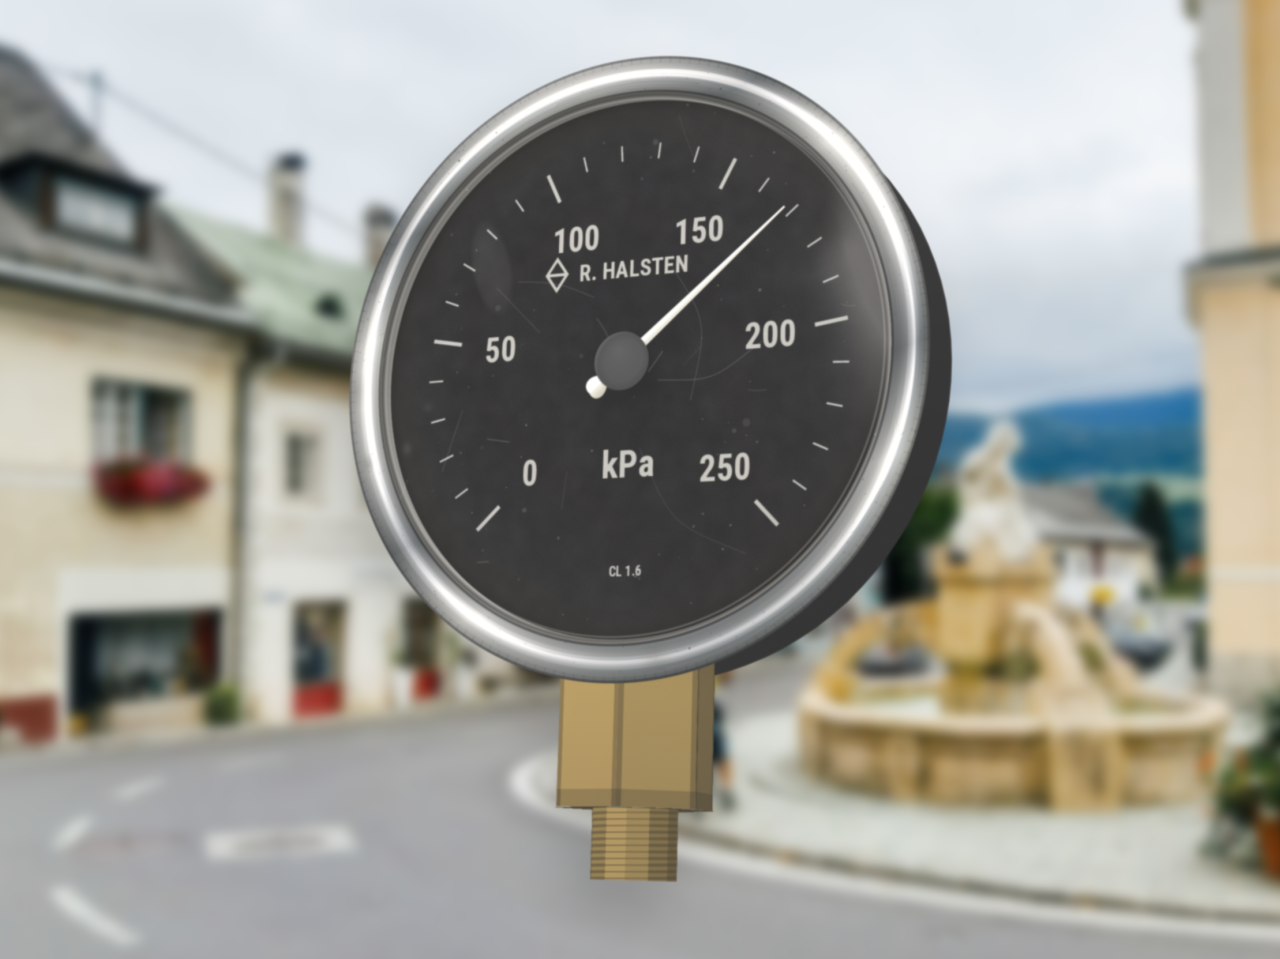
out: 170 kPa
